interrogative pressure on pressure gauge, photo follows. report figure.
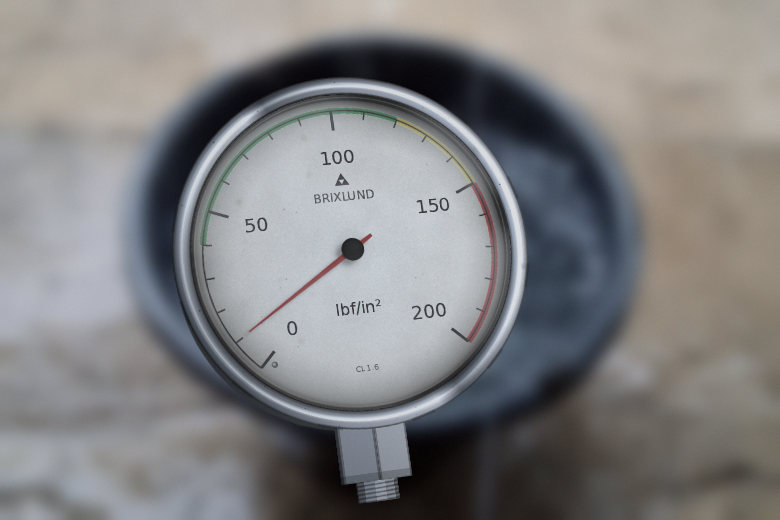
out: 10 psi
